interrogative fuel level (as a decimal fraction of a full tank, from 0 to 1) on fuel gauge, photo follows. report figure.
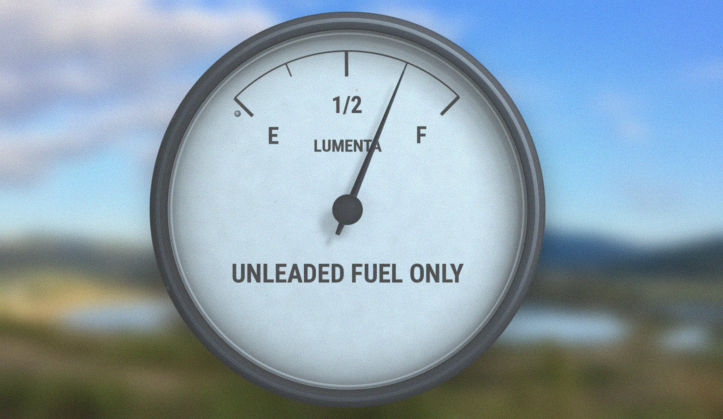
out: 0.75
